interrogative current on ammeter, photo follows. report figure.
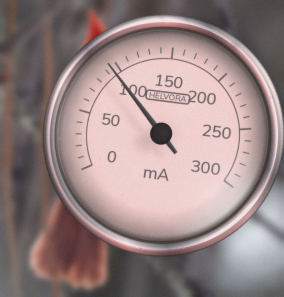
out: 95 mA
